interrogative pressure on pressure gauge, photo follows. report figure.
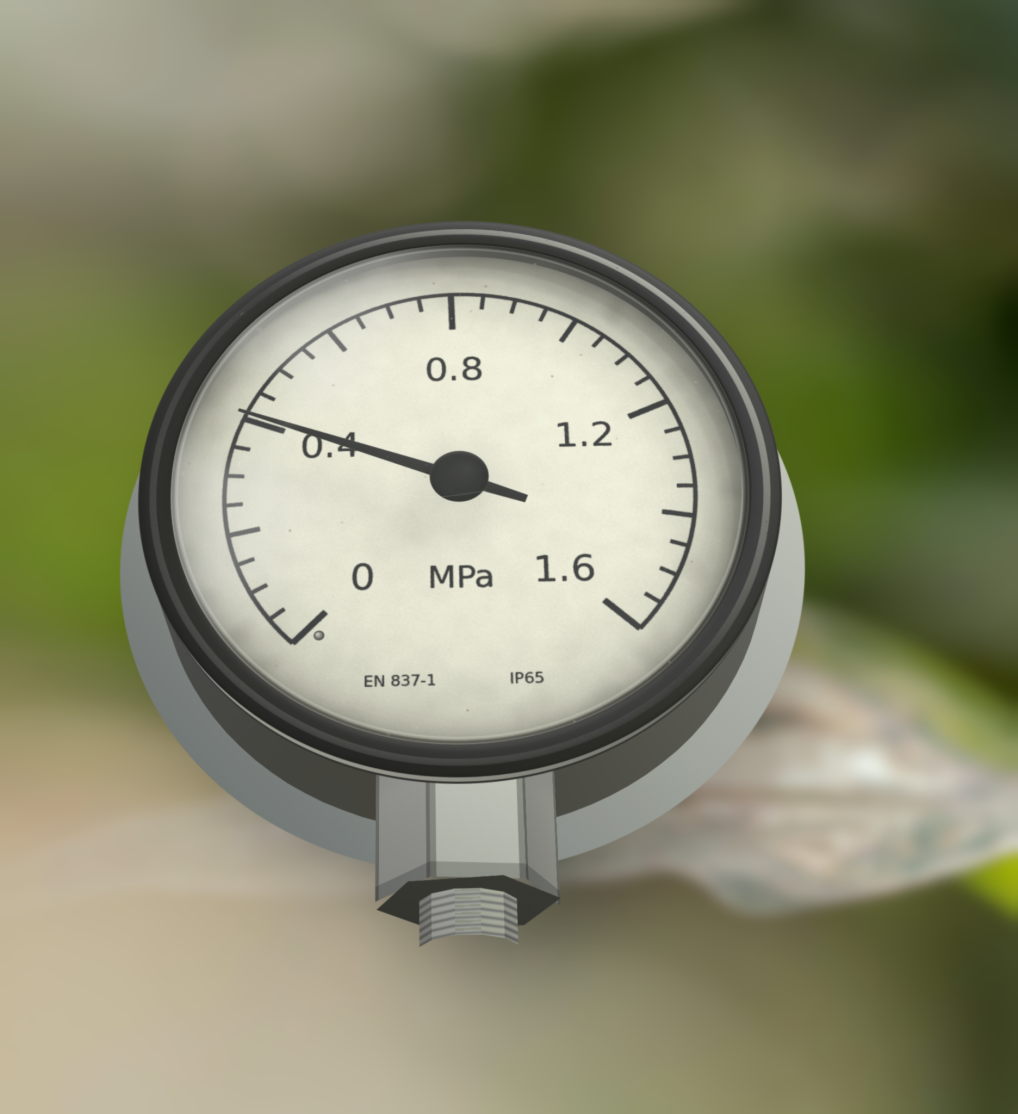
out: 0.4 MPa
